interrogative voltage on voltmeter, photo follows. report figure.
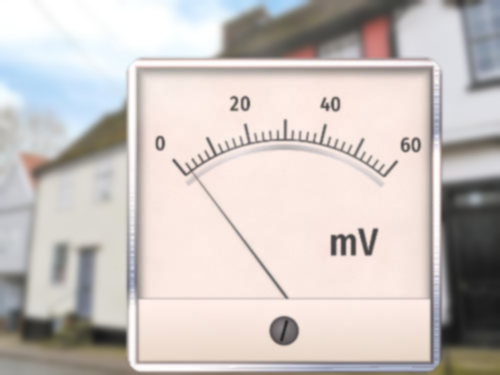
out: 2 mV
